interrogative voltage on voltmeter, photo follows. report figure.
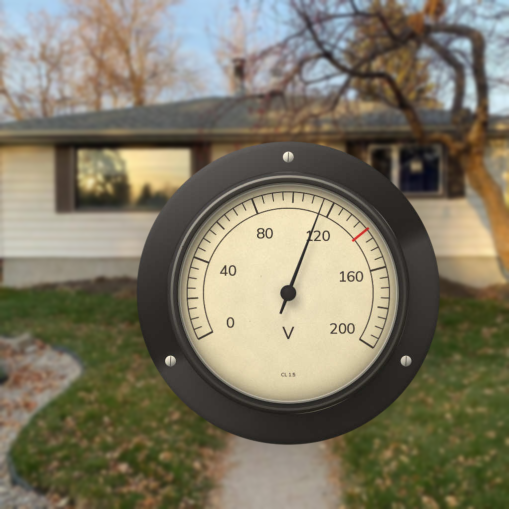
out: 115 V
